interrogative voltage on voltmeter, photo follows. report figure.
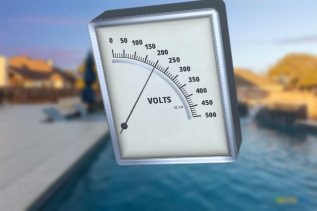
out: 200 V
